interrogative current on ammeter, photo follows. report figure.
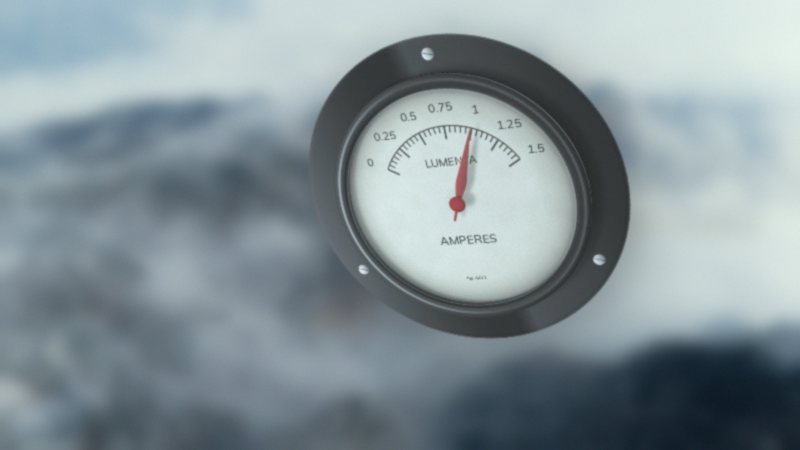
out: 1 A
